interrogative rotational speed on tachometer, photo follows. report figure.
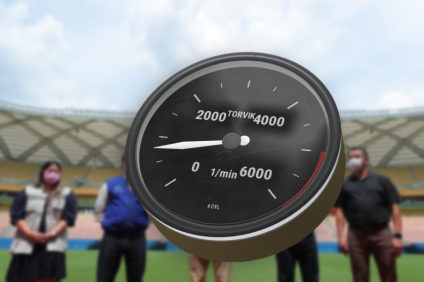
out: 750 rpm
